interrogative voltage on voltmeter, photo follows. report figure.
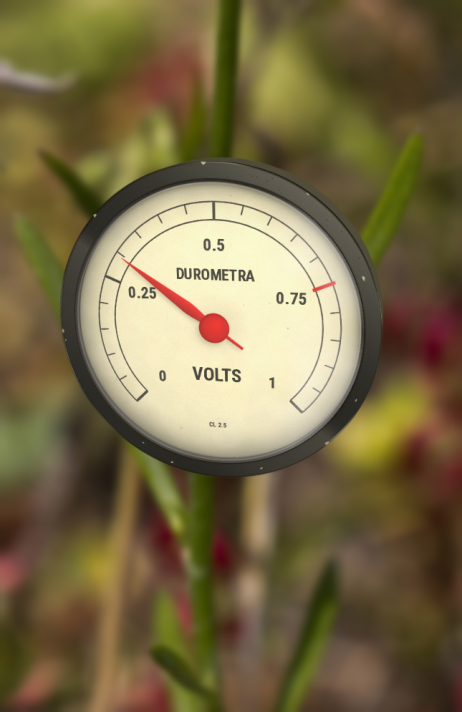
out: 0.3 V
